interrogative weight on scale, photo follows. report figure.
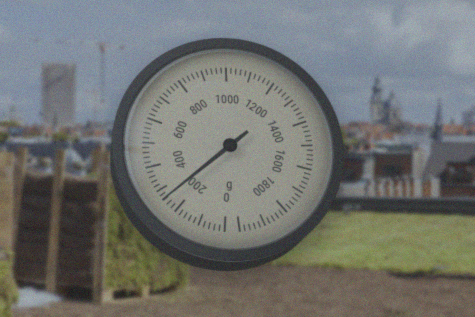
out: 260 g
